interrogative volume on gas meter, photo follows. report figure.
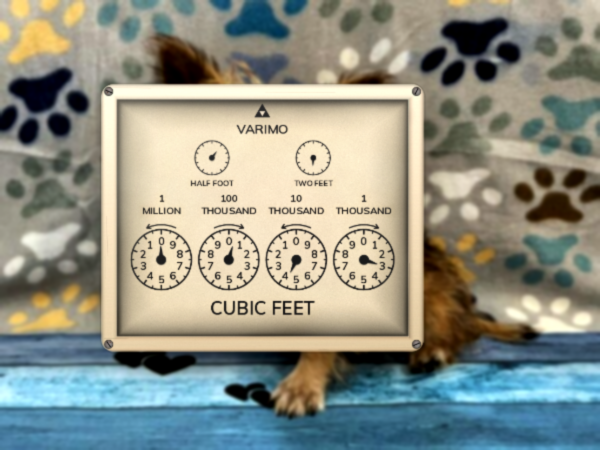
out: 4300 ft³
